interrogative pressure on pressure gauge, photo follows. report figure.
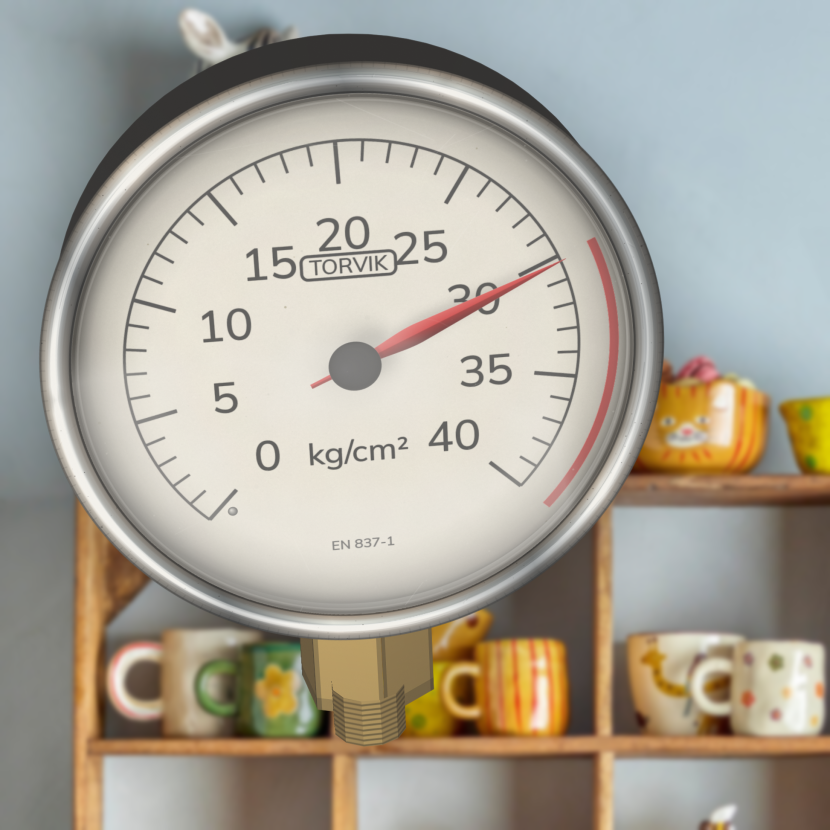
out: 30 kg/cm²
